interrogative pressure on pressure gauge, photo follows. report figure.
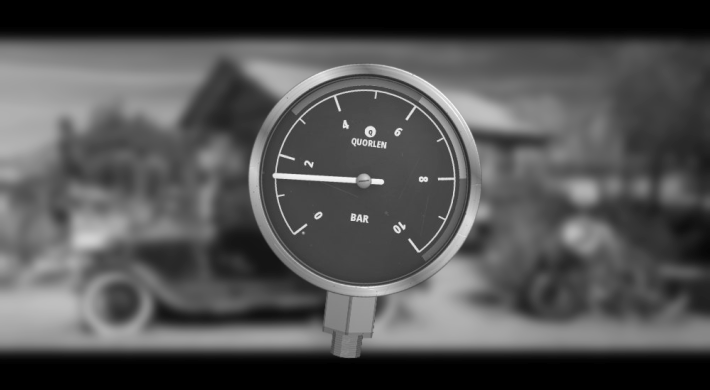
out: 1.5 bar
